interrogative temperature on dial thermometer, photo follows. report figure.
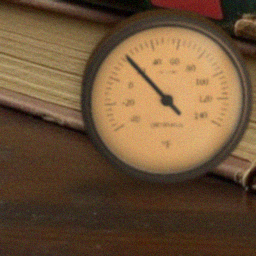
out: 20 °F
